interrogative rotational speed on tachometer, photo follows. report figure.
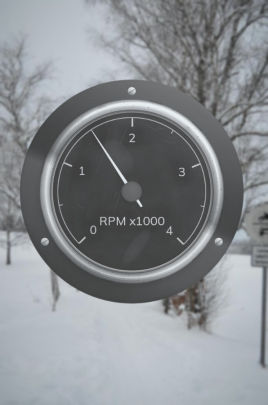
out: 1500 rpm
